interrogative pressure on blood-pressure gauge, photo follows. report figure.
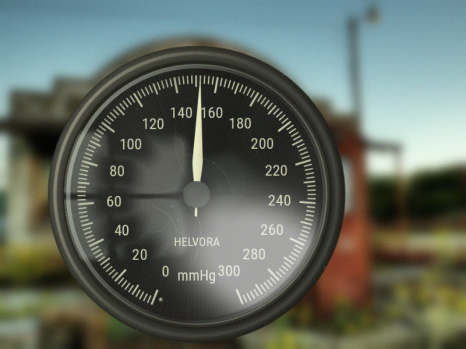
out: 152 mmHg
